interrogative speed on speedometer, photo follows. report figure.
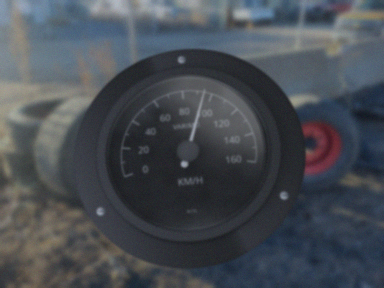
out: 95 km/h
